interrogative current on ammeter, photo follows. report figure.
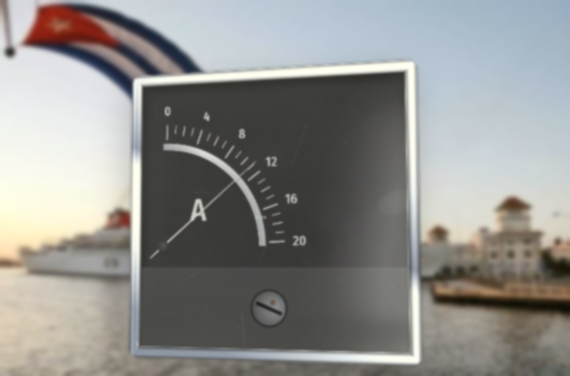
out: 11 A
